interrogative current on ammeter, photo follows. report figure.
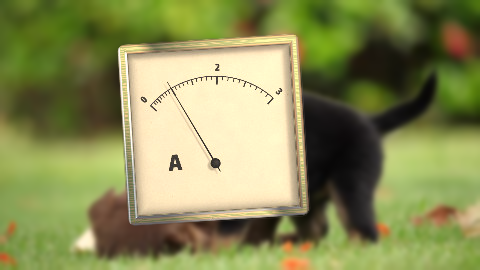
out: 1 A
